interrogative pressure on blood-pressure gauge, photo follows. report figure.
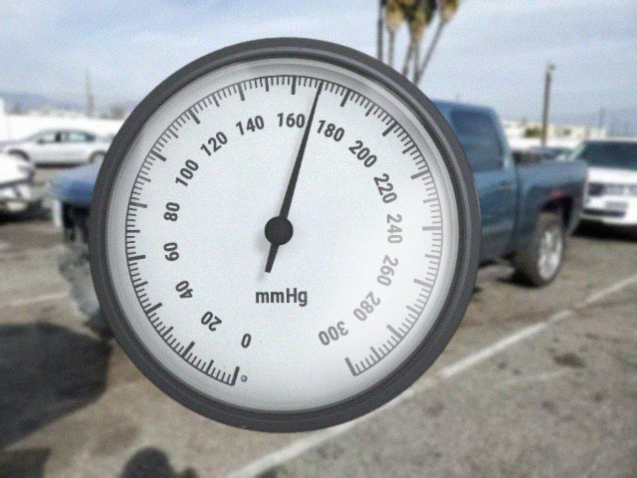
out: 170 mmHg
